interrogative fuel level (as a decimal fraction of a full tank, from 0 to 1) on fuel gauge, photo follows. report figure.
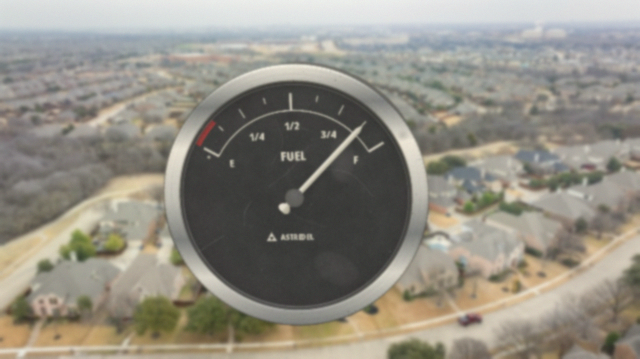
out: 0.875
